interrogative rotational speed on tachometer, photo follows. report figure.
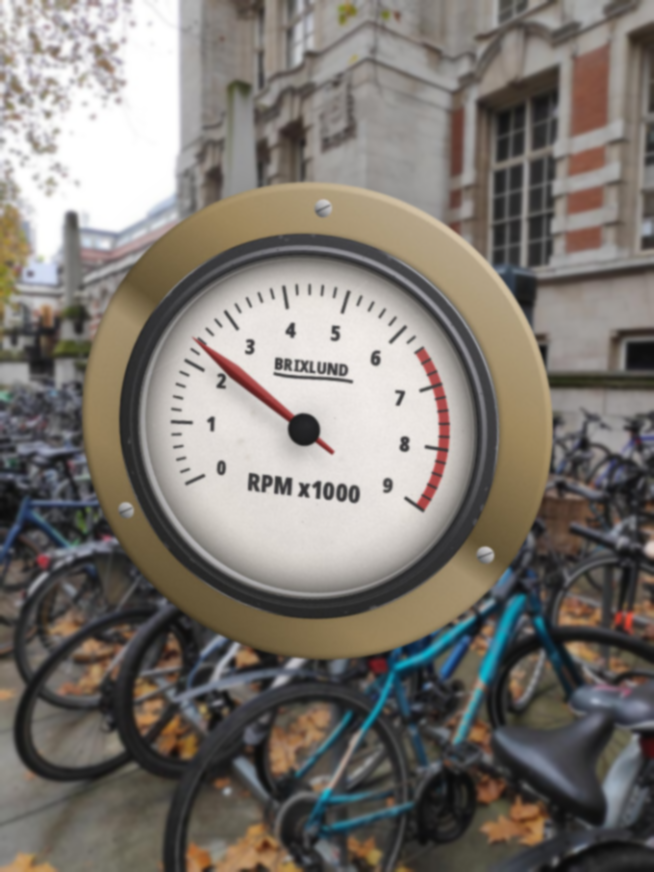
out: 2400 rpm
